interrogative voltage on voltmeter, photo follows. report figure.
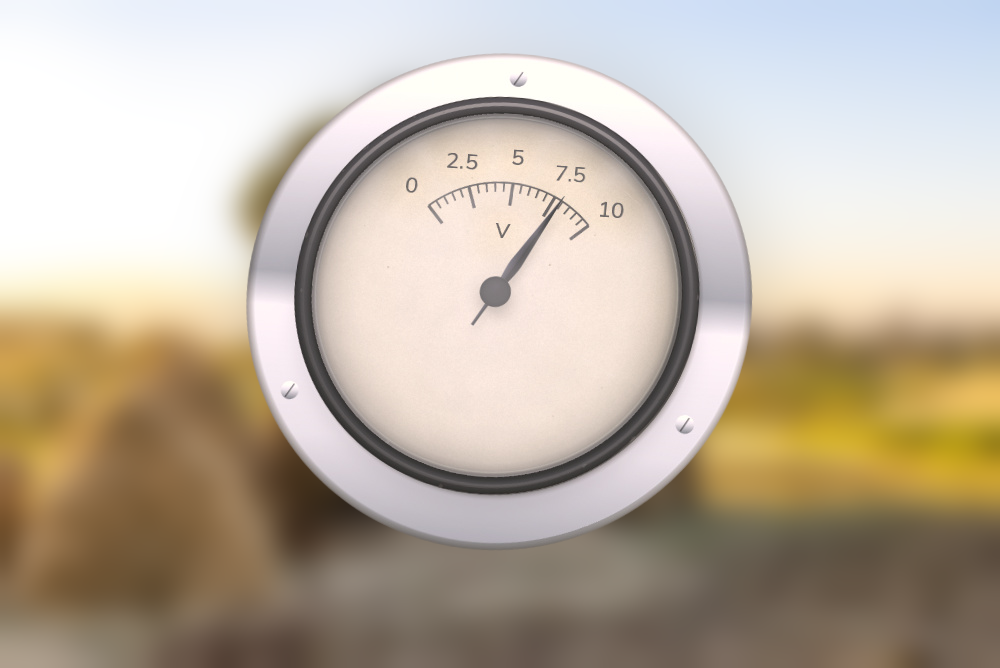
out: 8 V
